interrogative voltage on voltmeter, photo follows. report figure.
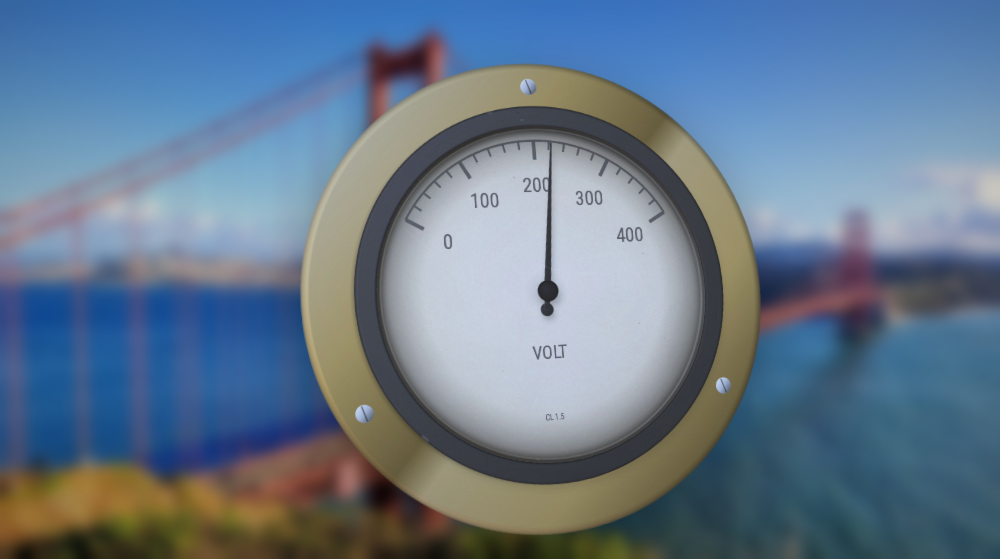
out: 220 V
